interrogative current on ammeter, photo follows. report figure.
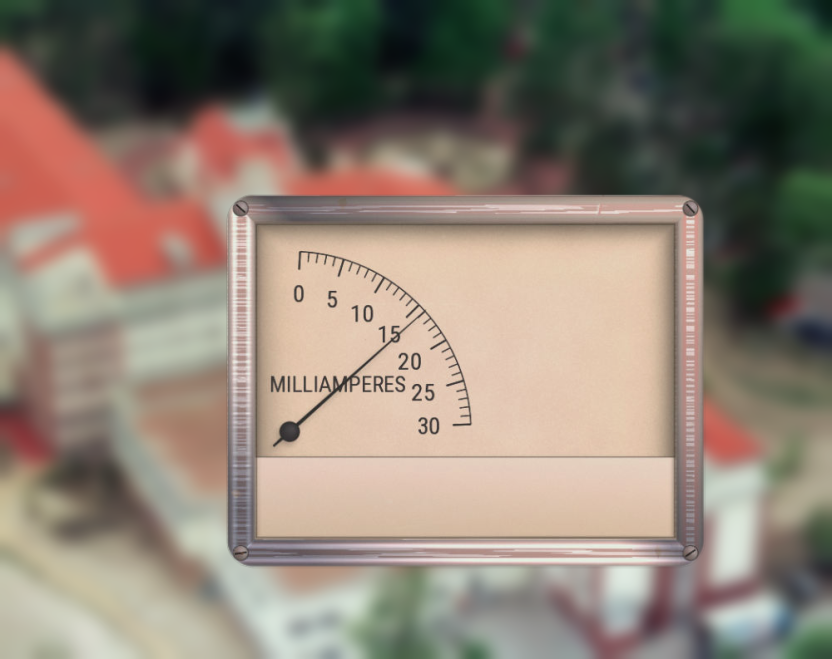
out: 16 mA
